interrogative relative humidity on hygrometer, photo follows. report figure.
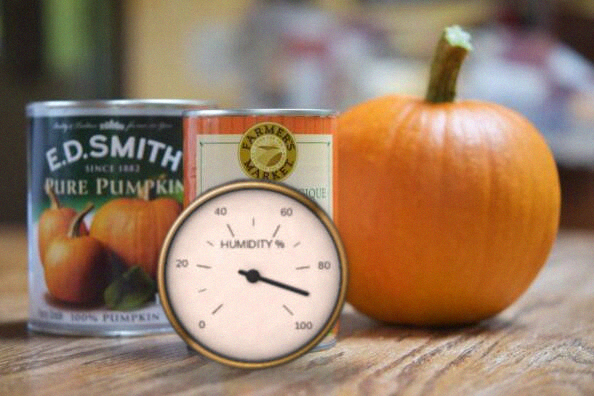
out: 90 %
